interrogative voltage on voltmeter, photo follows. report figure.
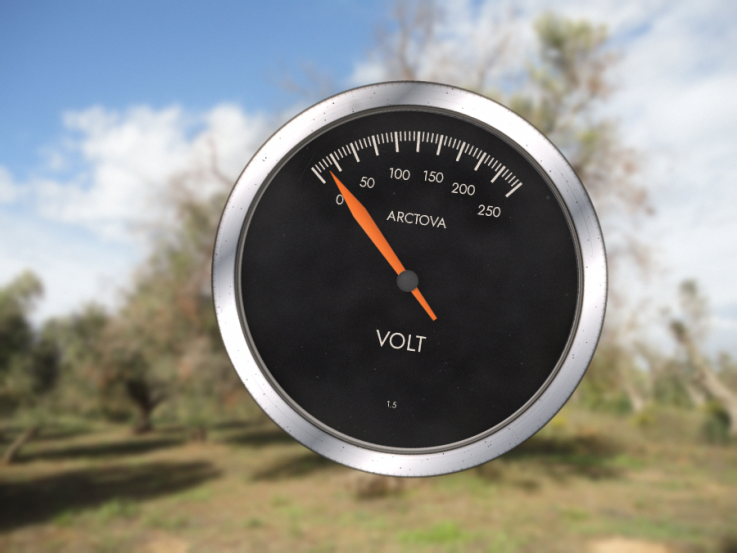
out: 15 V
